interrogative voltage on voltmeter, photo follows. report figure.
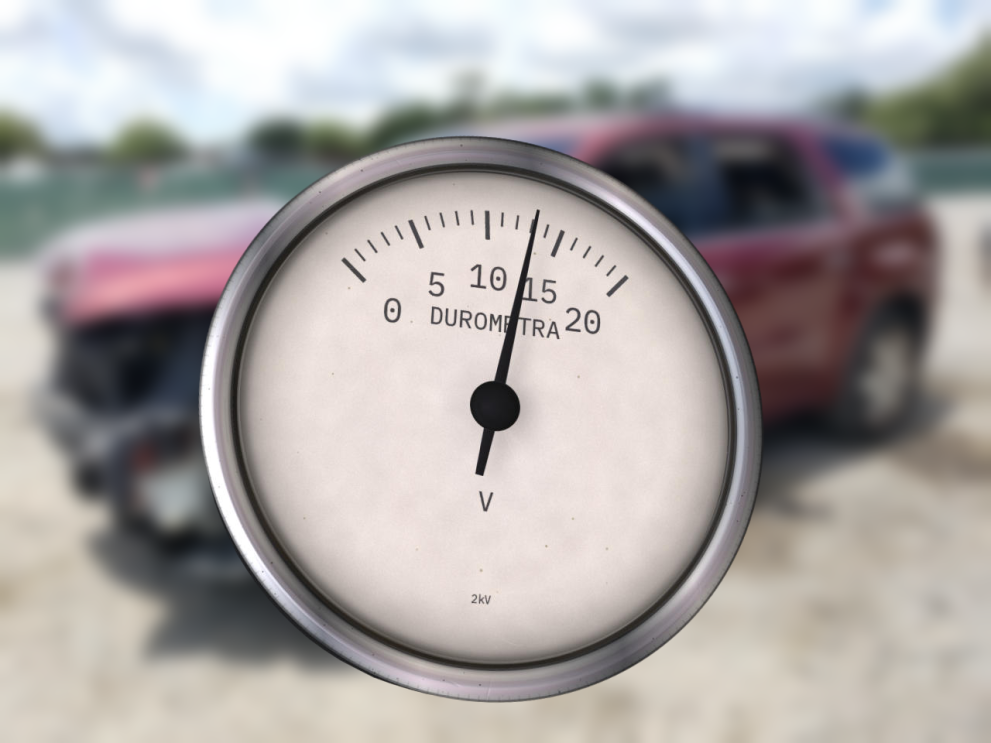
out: 13 V
